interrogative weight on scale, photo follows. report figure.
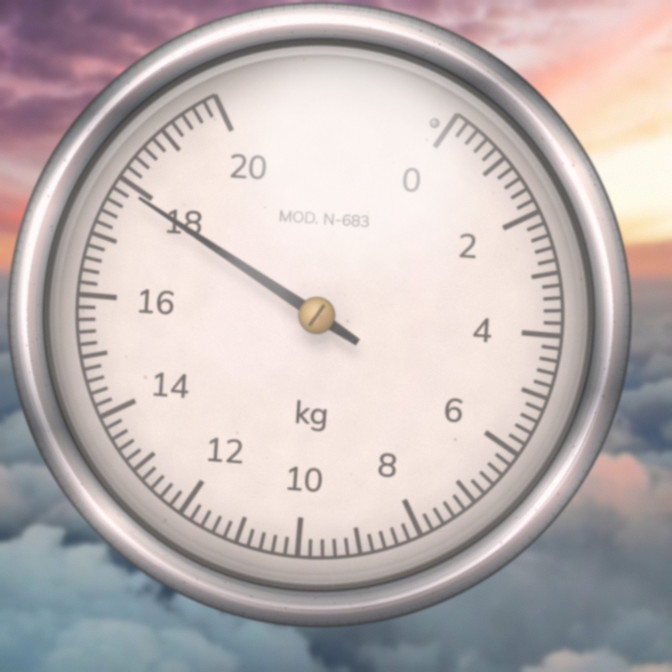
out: 17.9 kg
